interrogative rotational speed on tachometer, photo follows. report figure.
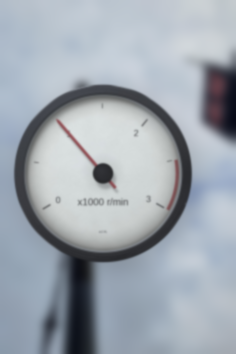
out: 1000 rpm
